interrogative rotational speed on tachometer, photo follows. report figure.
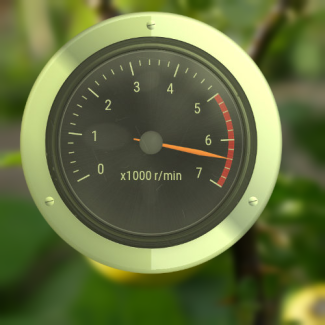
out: 6400 rpm
